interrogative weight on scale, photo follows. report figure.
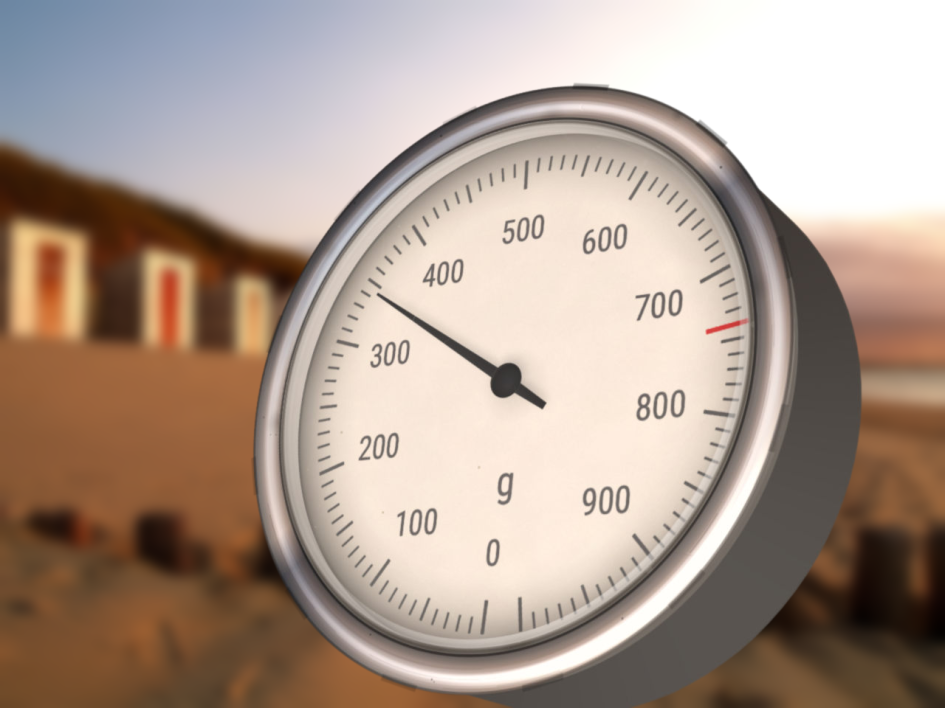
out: 345 g
